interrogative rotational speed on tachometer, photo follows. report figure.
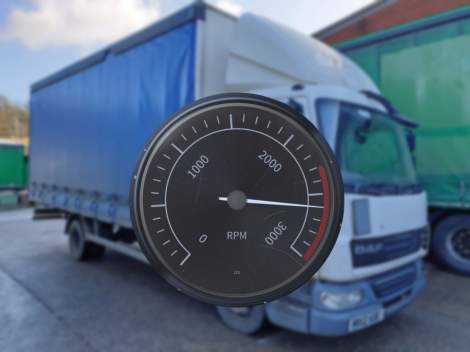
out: 2600 rpm
